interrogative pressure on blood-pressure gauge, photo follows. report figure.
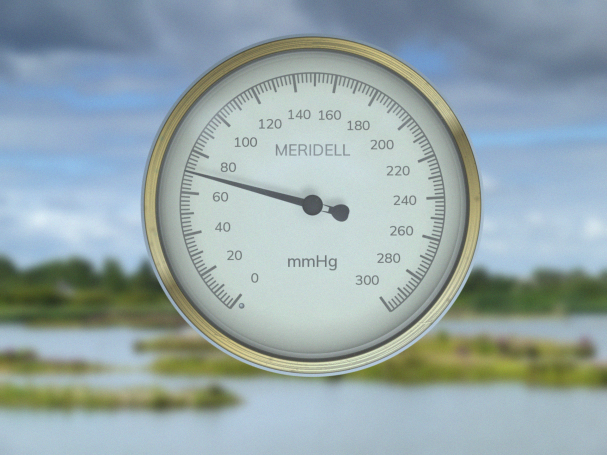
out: 70 mmHg
